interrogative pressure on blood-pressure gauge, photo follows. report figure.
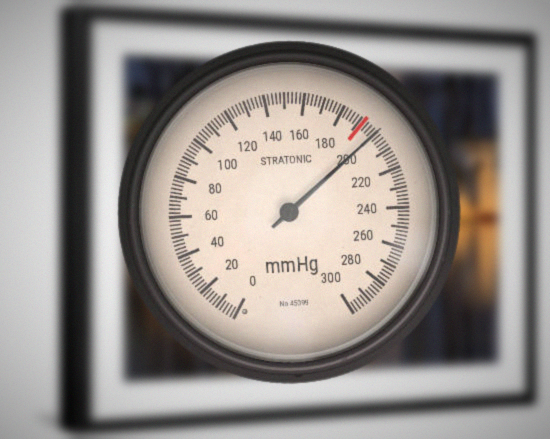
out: 200 mmHg
